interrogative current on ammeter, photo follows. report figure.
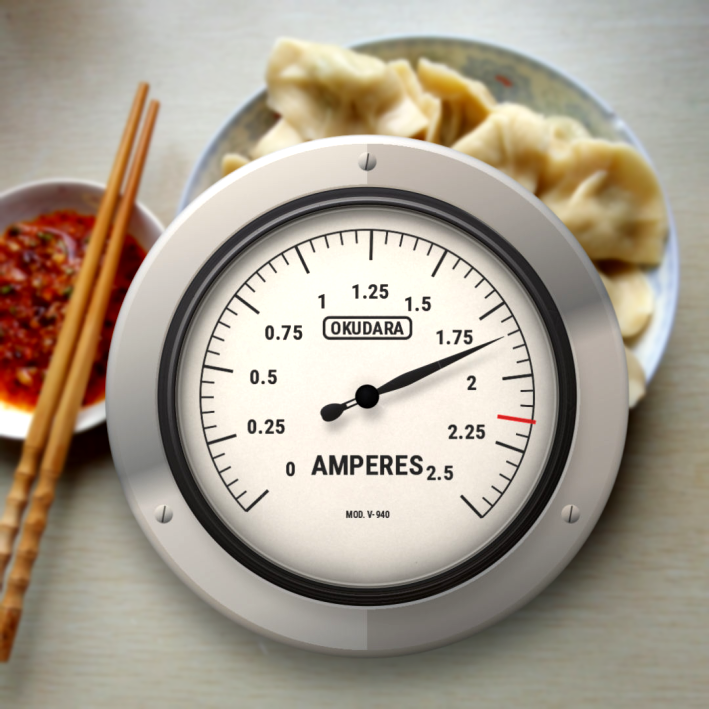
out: 1.85 A
